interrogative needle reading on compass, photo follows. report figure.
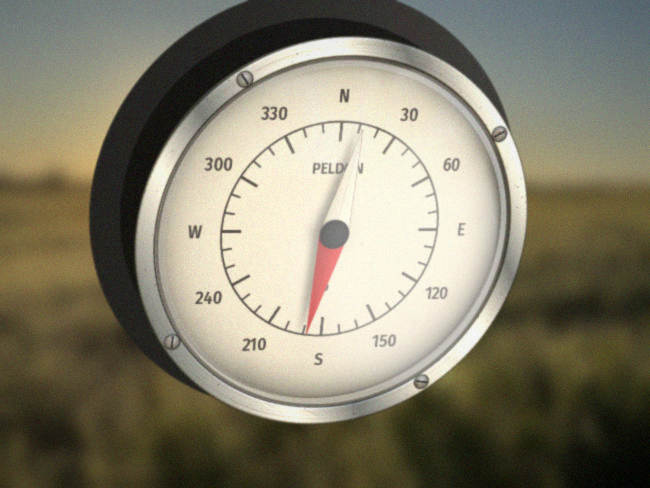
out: 190 °
